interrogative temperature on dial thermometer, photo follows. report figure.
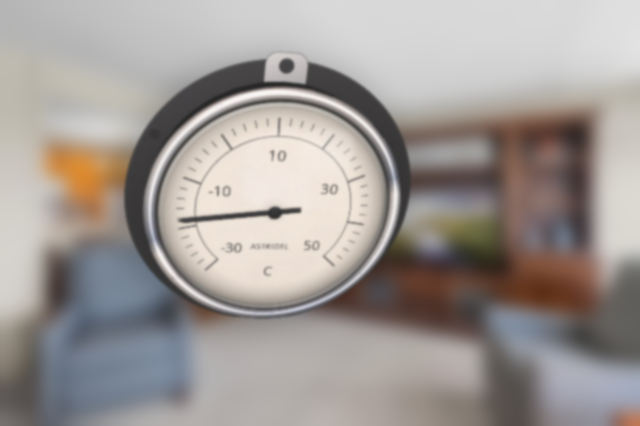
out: -18 °C
